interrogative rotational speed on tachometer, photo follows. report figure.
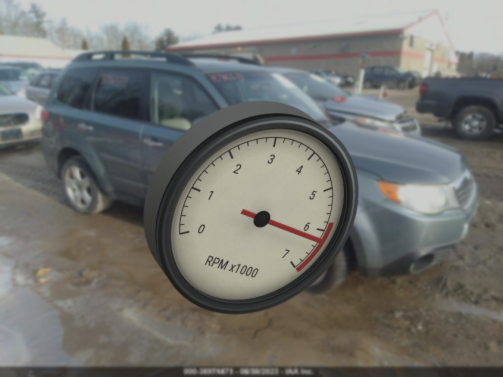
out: 6200 rpm
